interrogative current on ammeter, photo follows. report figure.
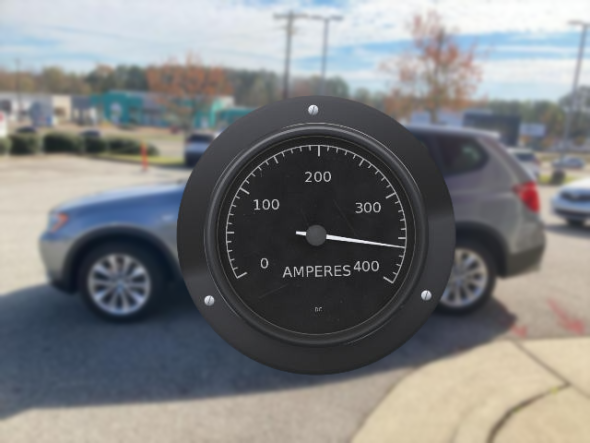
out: 360 A
